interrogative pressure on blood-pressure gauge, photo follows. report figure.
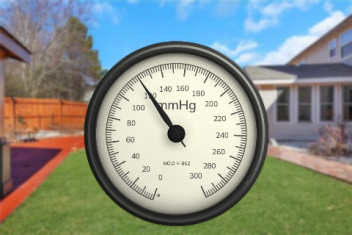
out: 120 mmHg
